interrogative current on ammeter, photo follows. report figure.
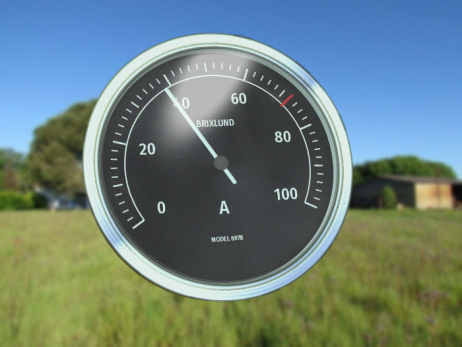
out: 38 A
